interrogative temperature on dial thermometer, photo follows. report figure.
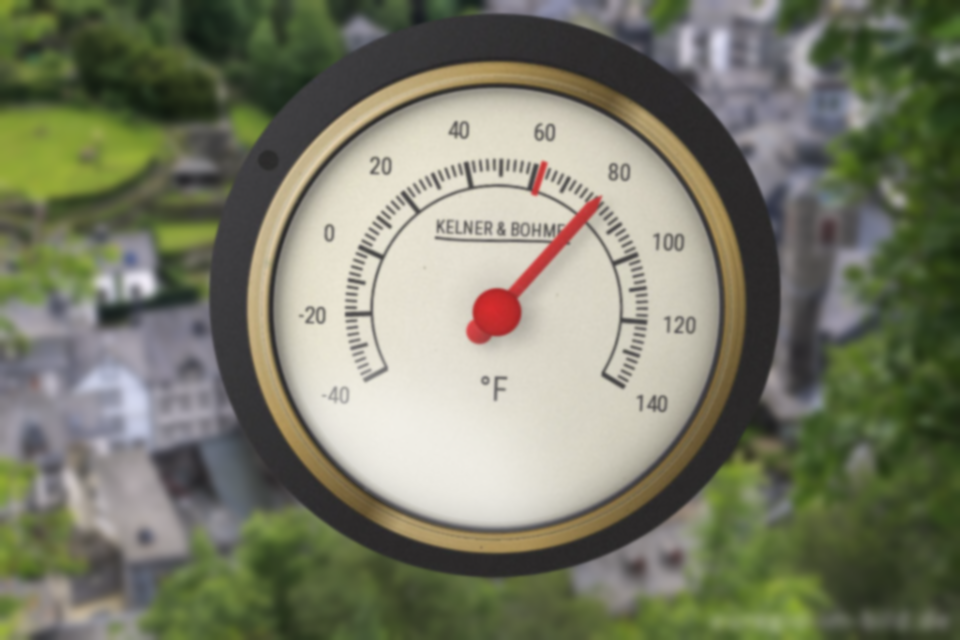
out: 80 °F
